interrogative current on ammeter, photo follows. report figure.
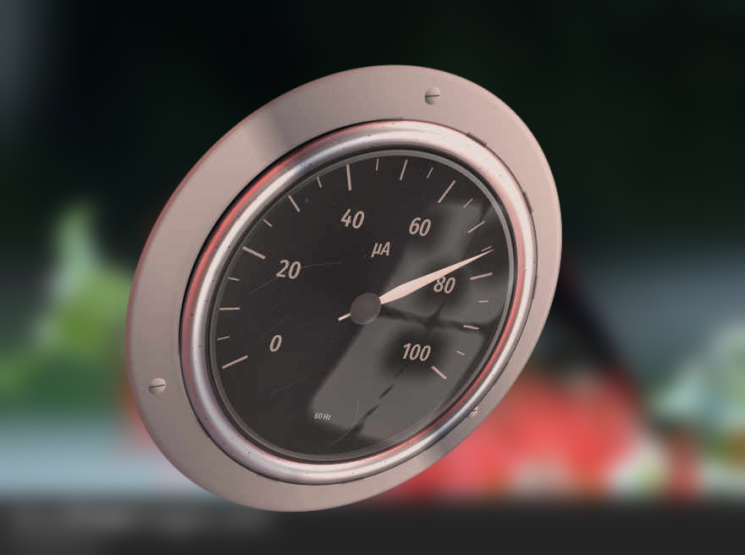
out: 75 µA
